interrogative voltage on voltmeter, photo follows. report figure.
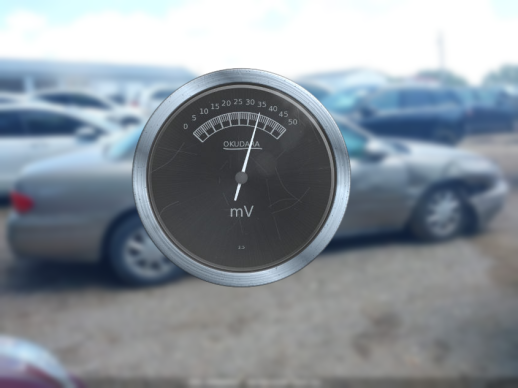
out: 35 mV
